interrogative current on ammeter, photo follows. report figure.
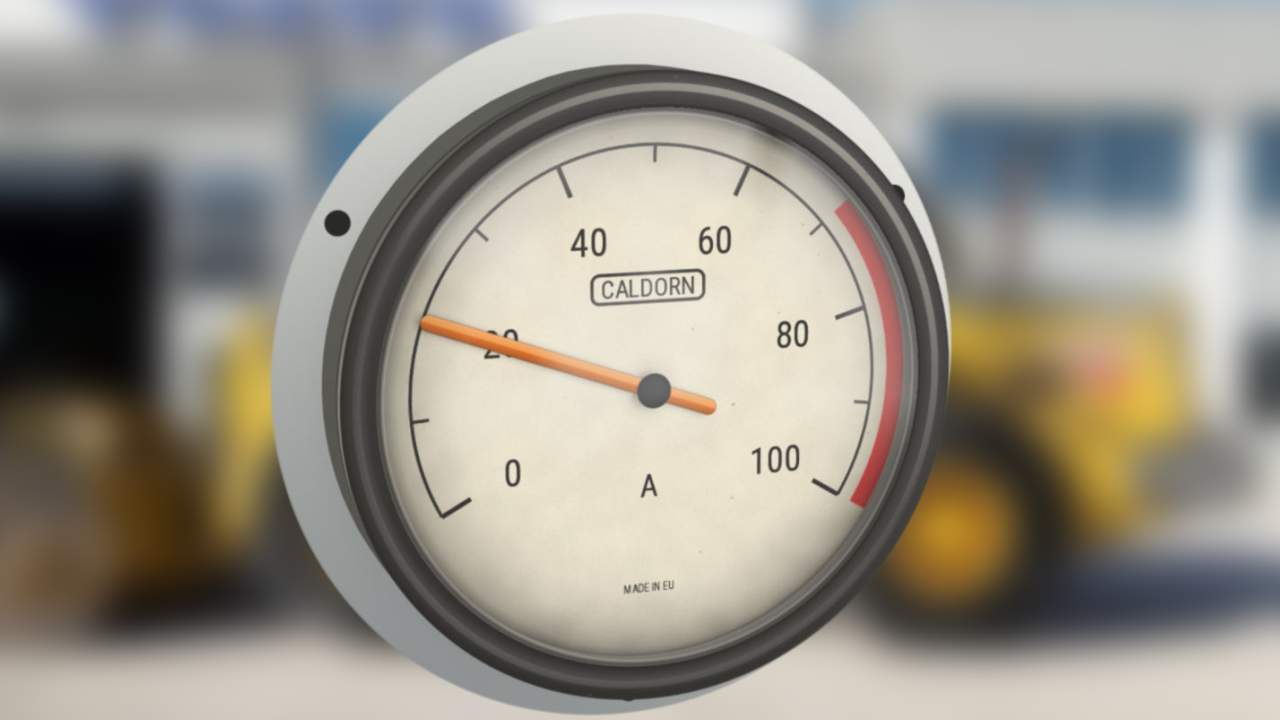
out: 20 A
